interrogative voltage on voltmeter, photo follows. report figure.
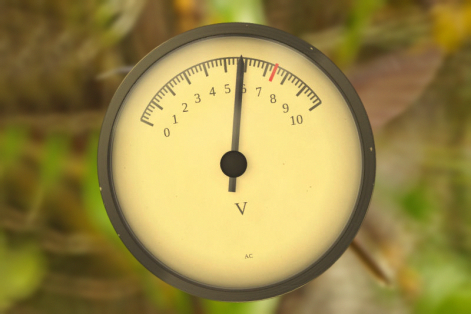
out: 5.8 V
